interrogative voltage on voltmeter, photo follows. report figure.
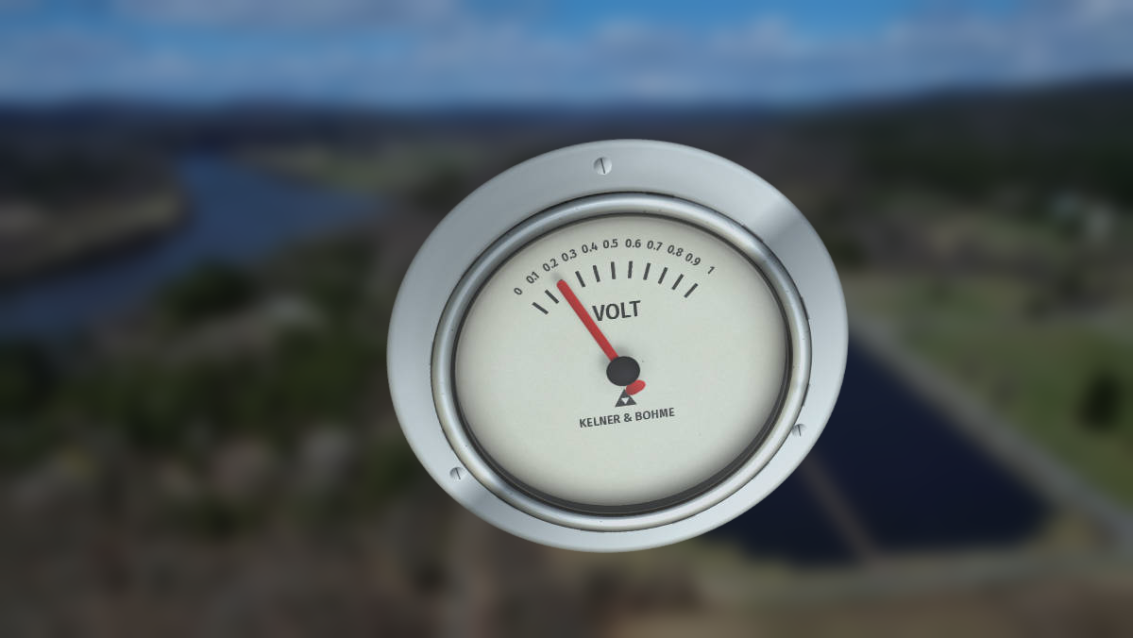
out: 0.2 V
